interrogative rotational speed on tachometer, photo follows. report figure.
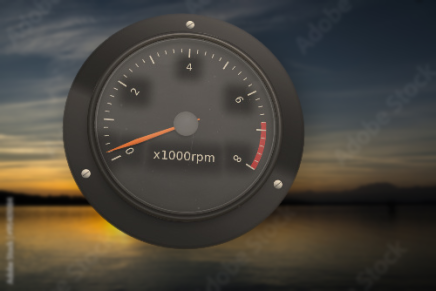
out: 200 rpm
